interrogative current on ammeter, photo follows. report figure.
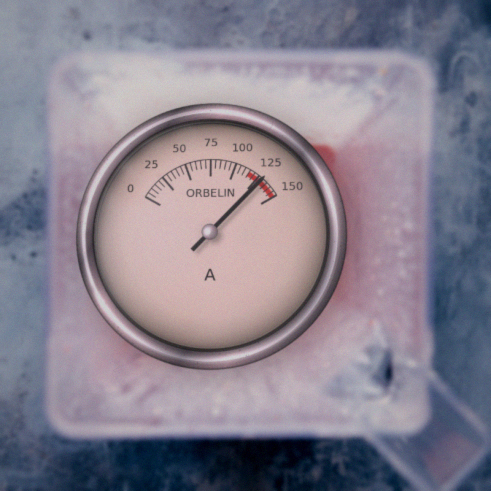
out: 130 A
